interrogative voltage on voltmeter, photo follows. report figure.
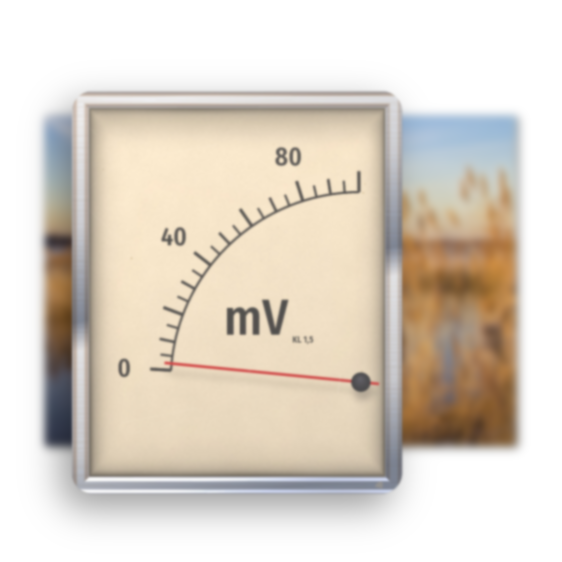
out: 2.5 mV
